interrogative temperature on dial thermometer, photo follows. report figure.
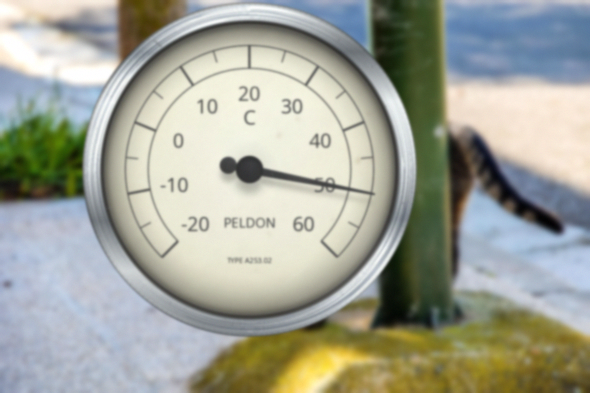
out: 50 °C
